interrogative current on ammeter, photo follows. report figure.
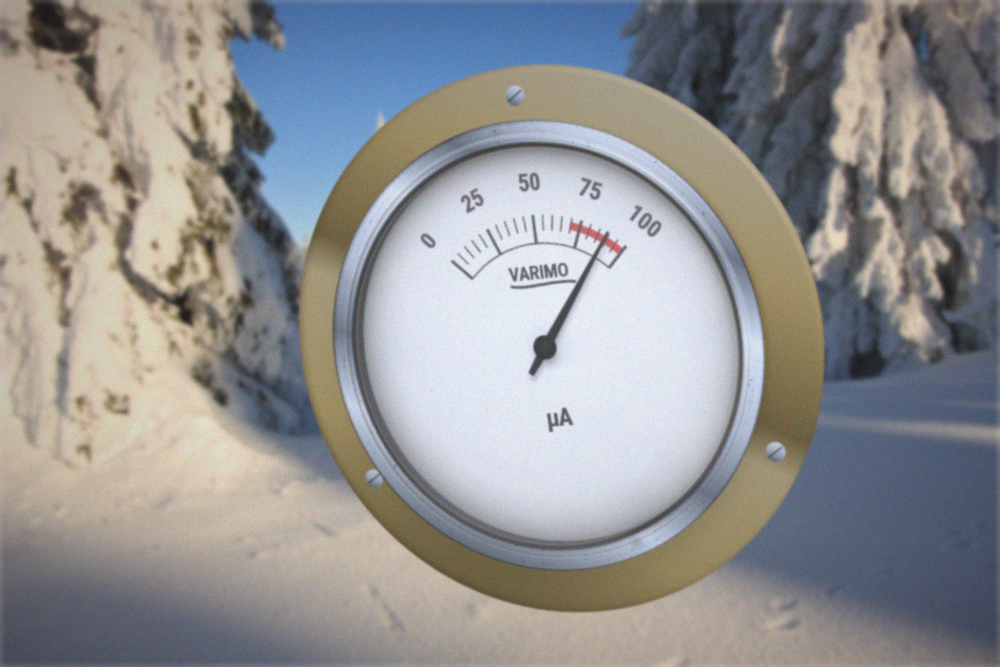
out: 90 µA
